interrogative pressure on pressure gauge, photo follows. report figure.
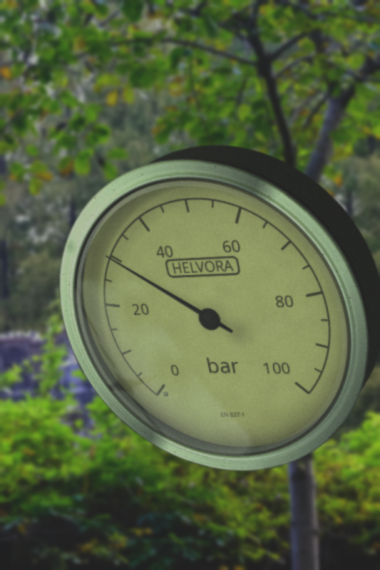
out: 30 bar
